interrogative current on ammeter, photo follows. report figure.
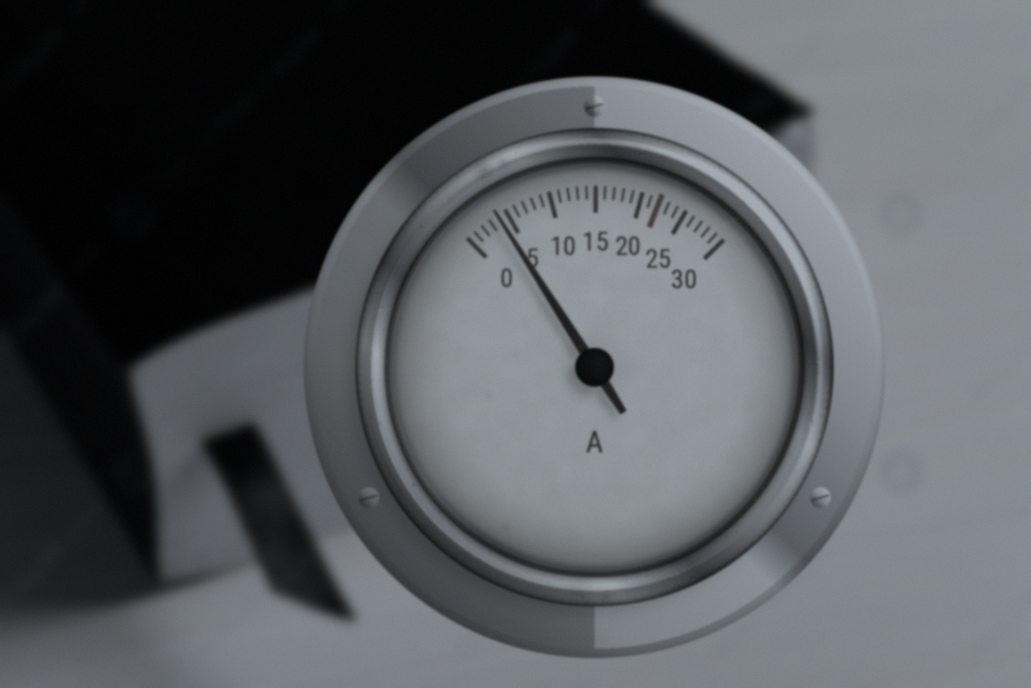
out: 4 A
